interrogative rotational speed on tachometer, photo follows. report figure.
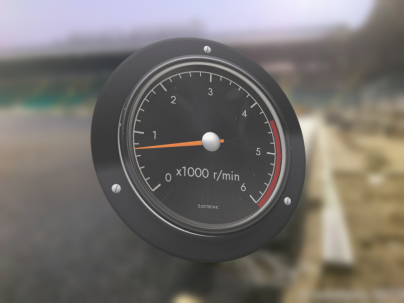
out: 700 rpm
